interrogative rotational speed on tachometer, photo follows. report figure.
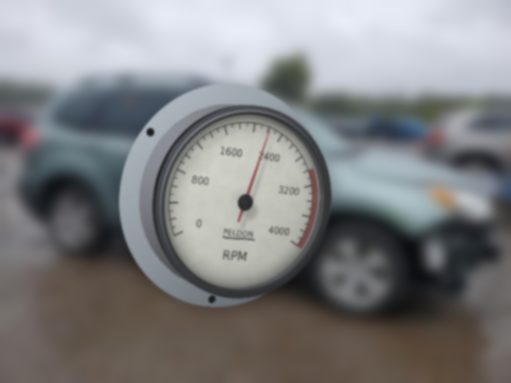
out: 2200 rpm
